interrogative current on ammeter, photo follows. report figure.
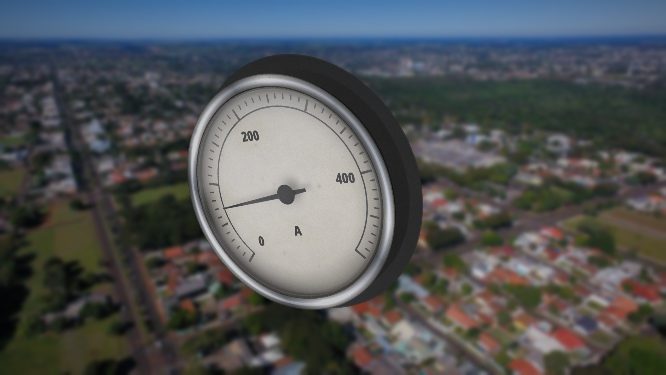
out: 70 A
